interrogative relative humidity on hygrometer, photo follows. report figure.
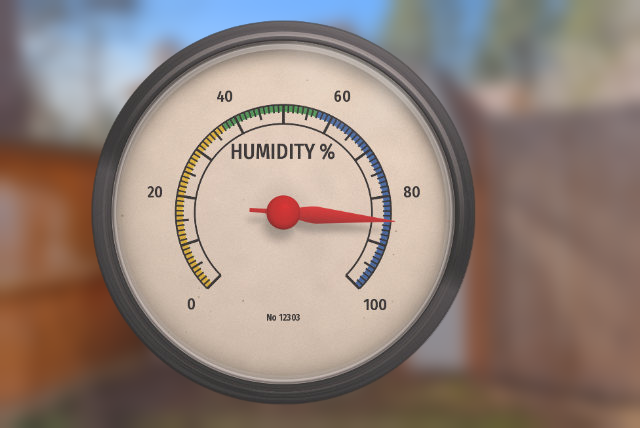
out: 85 %
